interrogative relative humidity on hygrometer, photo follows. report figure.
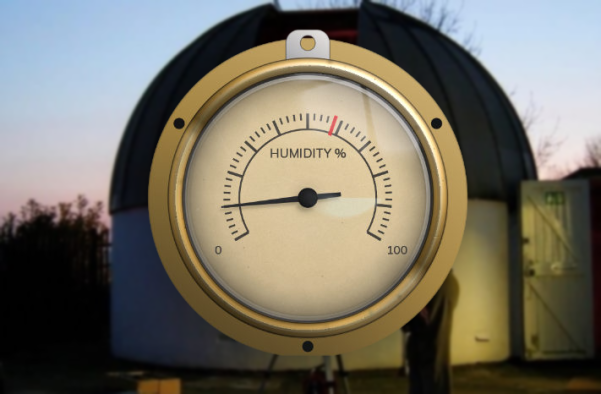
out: 10 %
